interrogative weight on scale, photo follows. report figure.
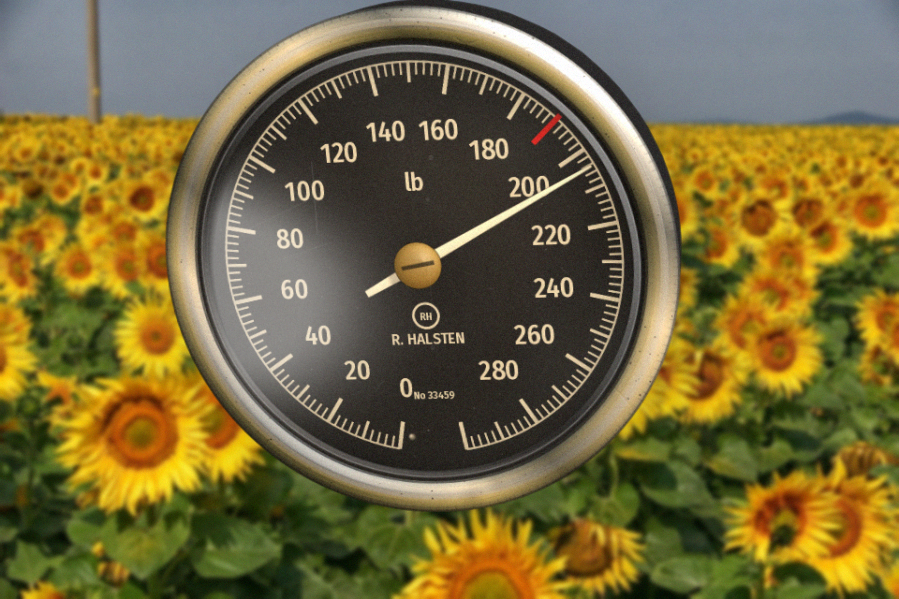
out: 204 lb
